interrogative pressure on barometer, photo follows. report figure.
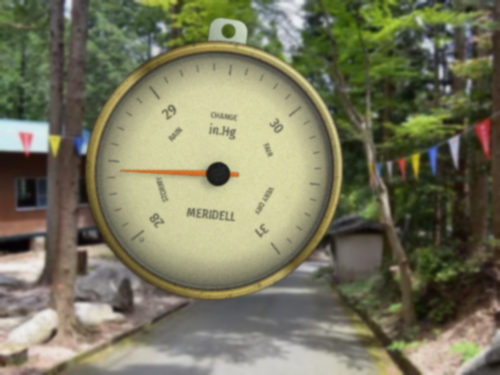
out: 28.45 inHg
